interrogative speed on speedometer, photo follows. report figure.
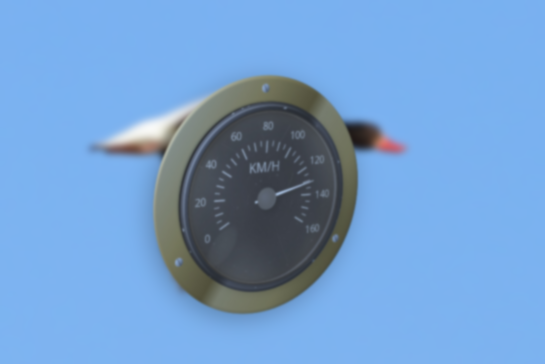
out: 130 km/h
